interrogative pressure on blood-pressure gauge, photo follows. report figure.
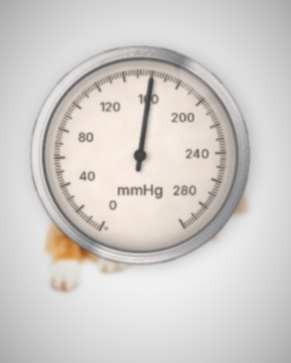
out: 160 mmHg
